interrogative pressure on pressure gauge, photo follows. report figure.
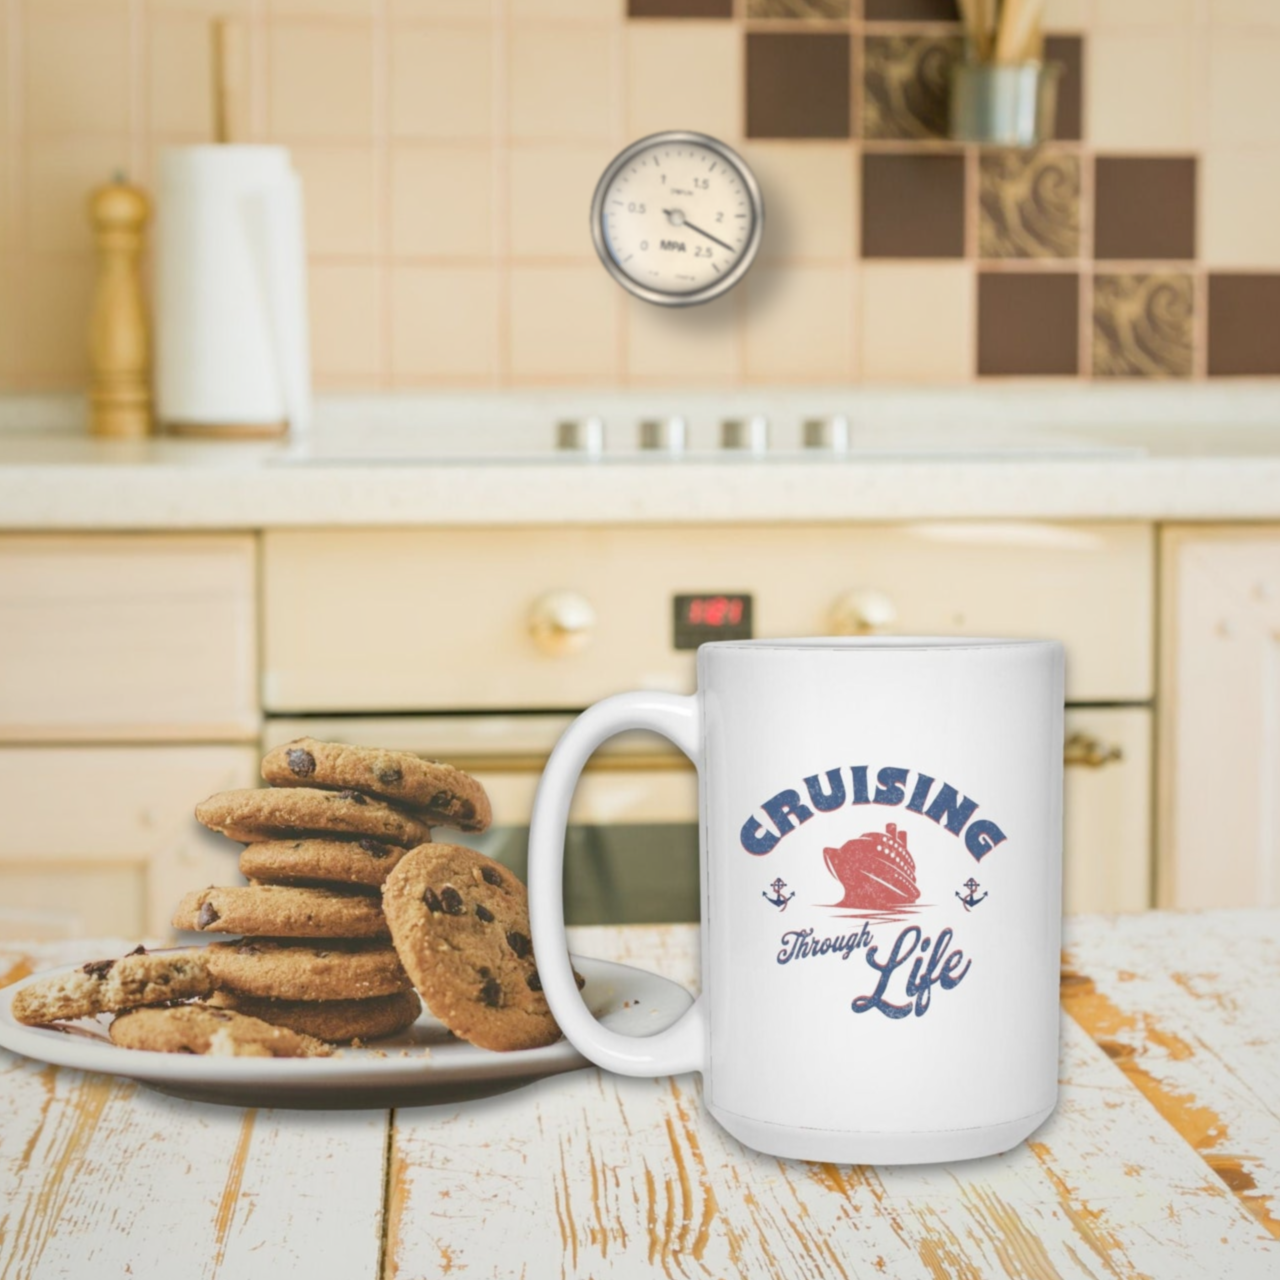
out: 2.3 MPa
